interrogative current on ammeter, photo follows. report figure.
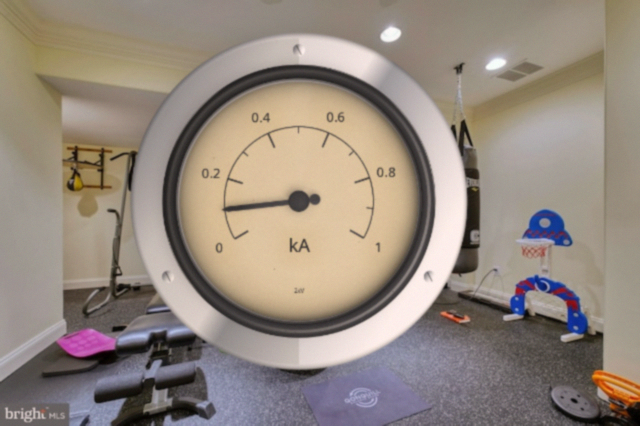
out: 0.1 kA
